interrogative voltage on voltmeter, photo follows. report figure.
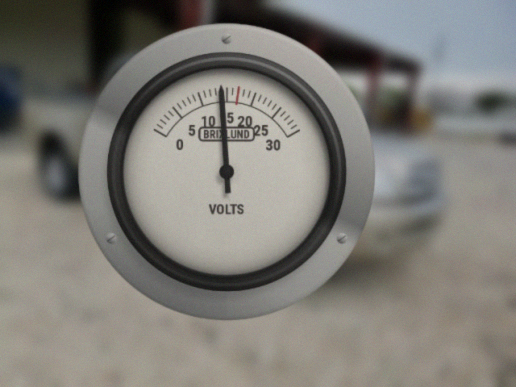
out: 14 V
